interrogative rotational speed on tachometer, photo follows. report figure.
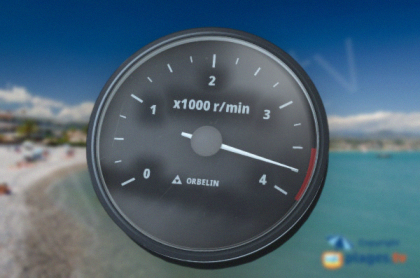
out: 3750 rpm
